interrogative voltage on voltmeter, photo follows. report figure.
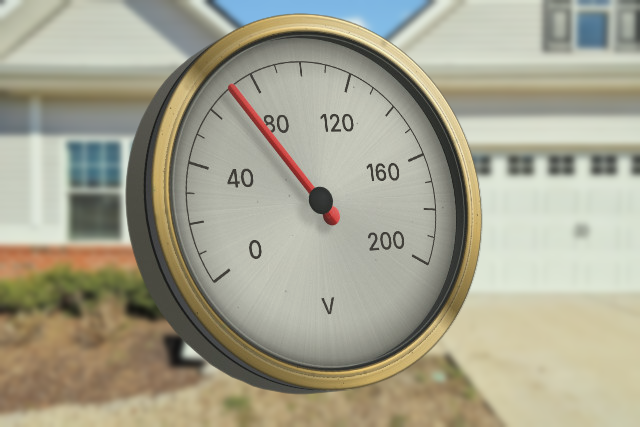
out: 70 V
